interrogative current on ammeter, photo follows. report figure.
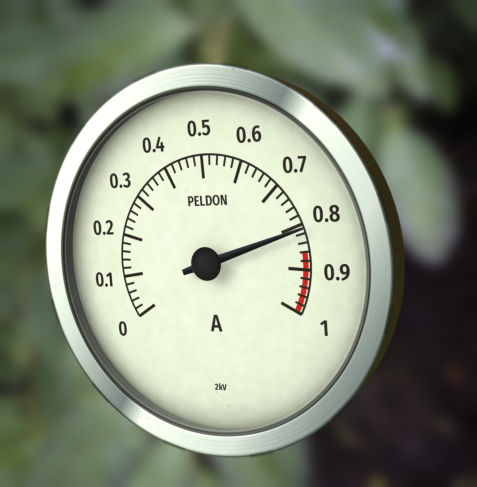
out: 0.81 A
